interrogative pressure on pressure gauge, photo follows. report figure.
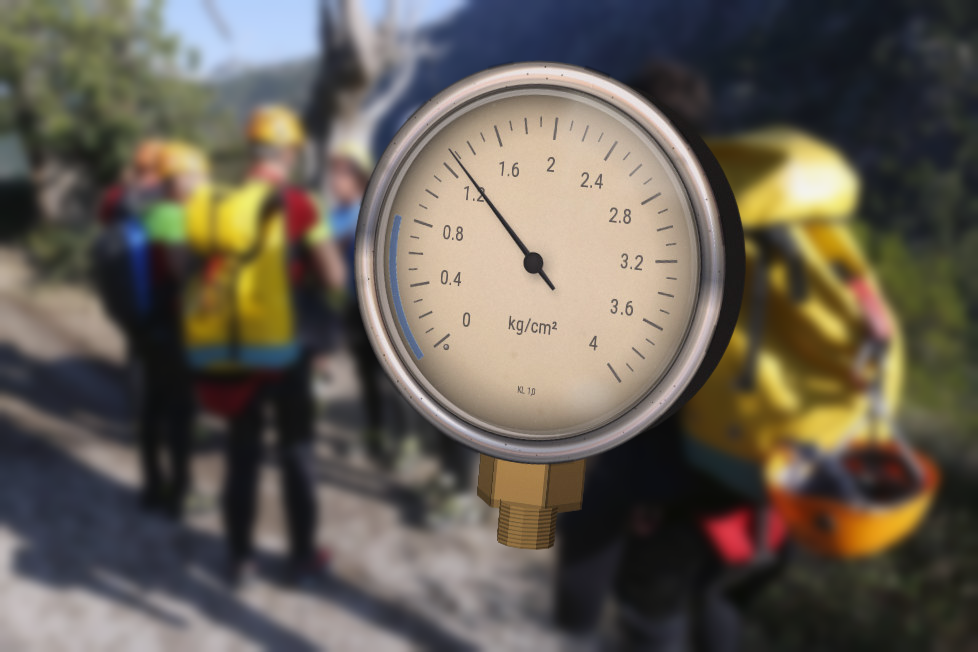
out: 1.3 kg/cm²
